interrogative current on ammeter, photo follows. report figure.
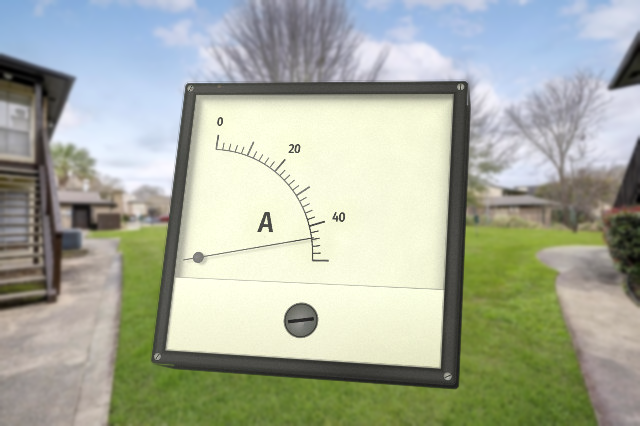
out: 44 A
